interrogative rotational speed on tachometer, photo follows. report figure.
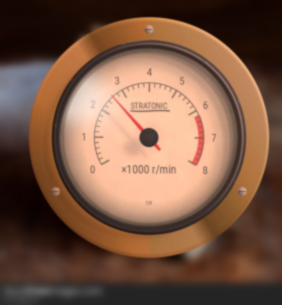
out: 2600 rpm
